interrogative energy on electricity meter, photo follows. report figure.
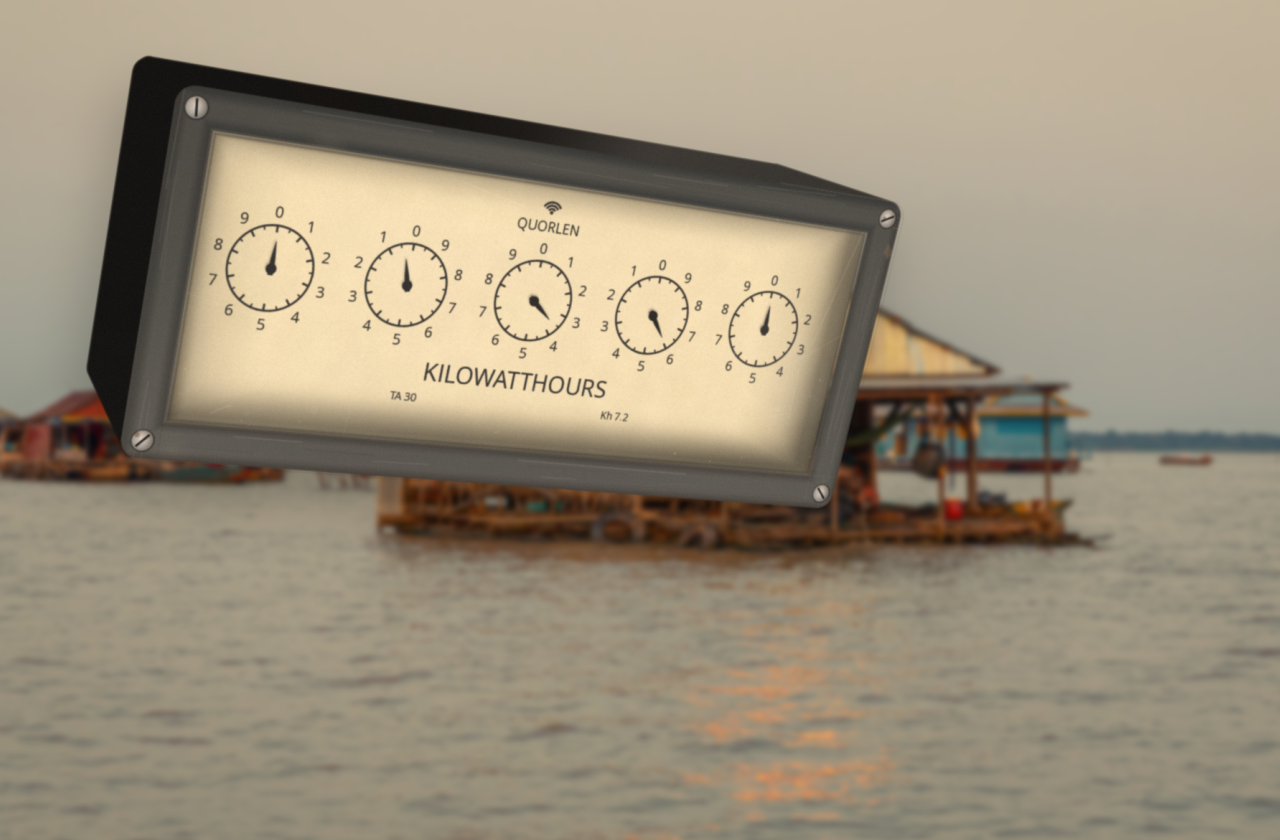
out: 360 kWh
